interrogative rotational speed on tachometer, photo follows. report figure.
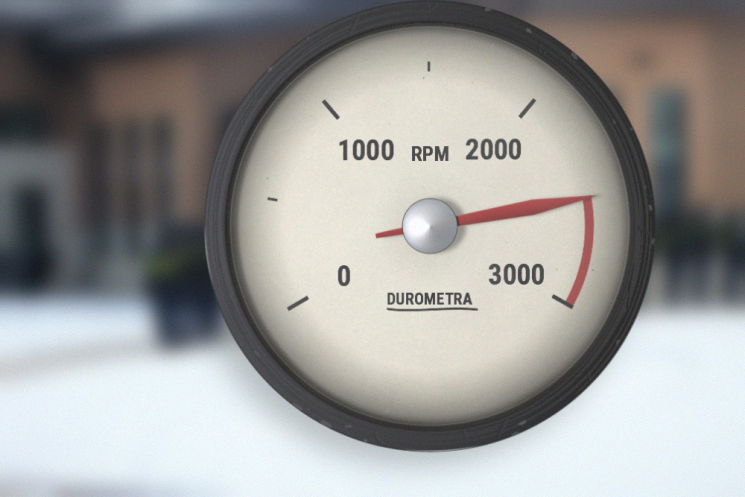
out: 2500 rpm
